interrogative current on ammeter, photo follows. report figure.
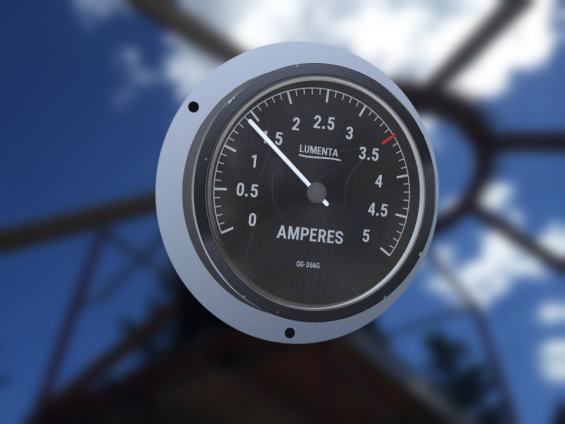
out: 1.4 A
